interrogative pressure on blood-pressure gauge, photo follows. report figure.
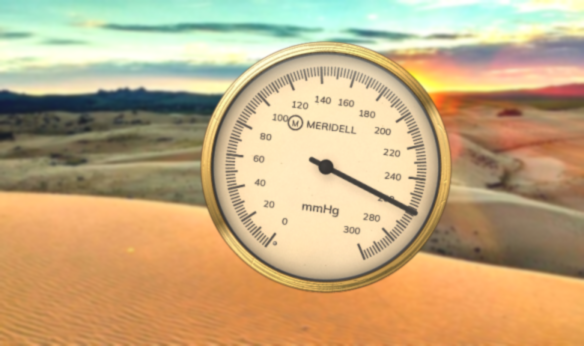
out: 260 mmHg
